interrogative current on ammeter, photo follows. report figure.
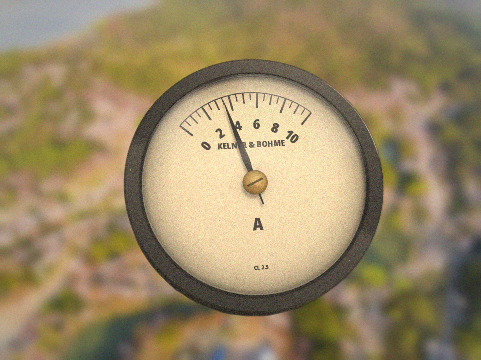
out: 3.5 A
